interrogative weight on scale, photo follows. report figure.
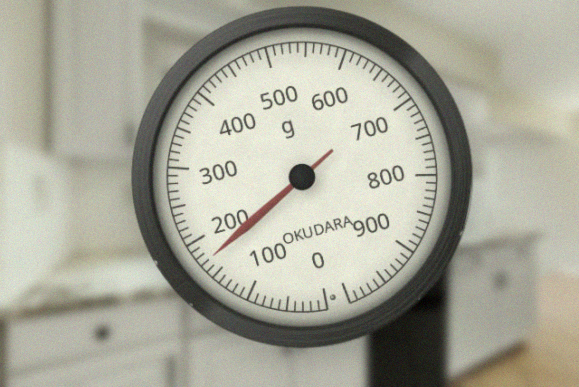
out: 170 g
